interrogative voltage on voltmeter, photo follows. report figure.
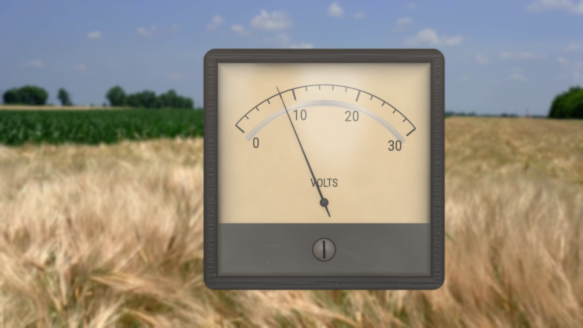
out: 8 V
